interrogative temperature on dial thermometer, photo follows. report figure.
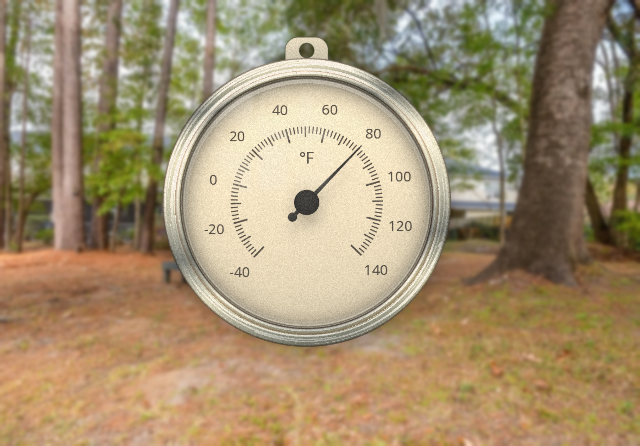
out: 80 °F
